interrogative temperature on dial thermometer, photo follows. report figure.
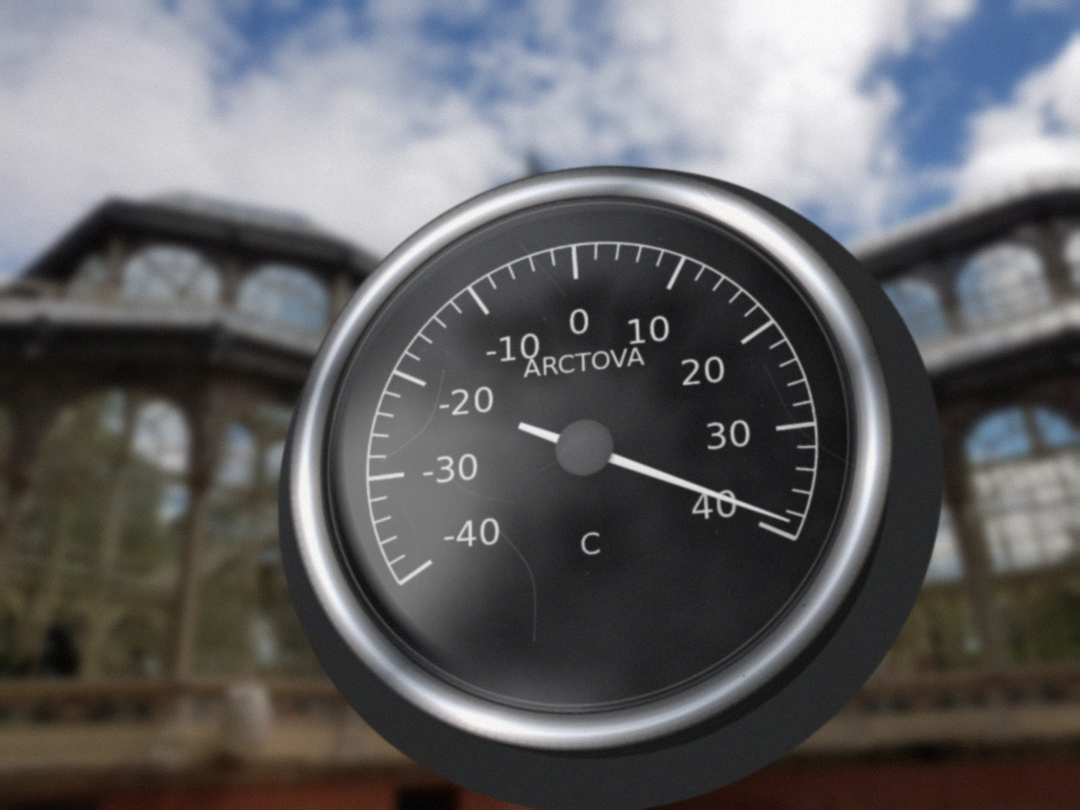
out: 39 °C
